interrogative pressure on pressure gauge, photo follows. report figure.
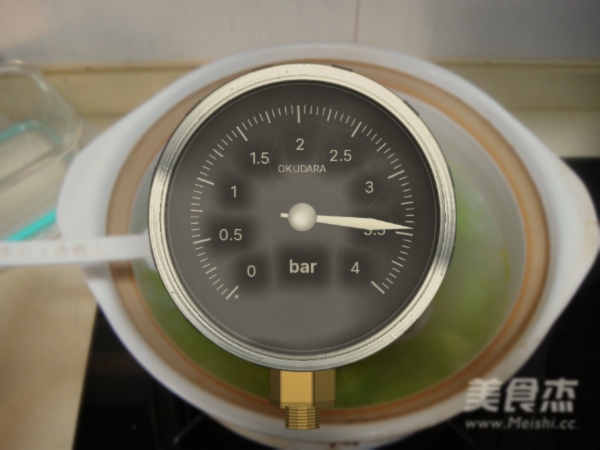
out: 3.45 bar
